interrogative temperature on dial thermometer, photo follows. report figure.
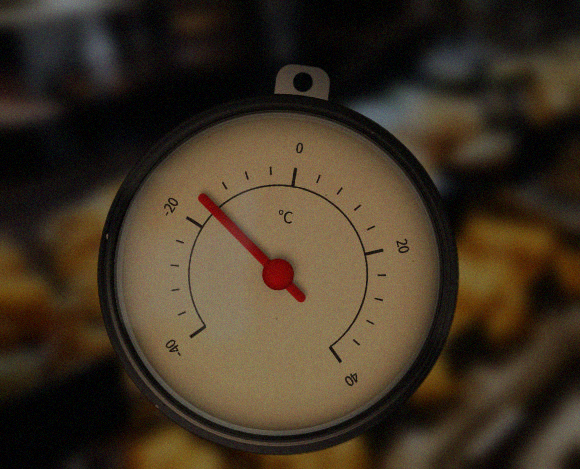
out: -16 °C
